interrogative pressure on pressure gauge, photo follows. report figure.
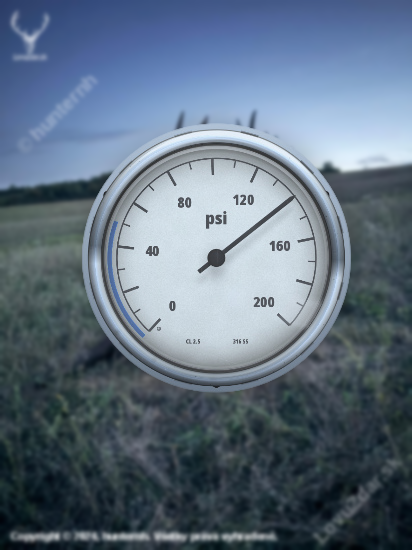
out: 140 psi
